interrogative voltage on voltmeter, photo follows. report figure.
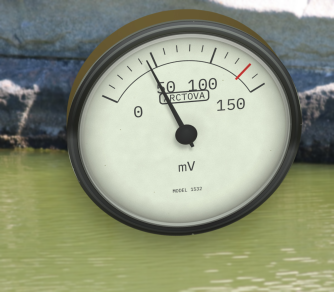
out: 45 mV
